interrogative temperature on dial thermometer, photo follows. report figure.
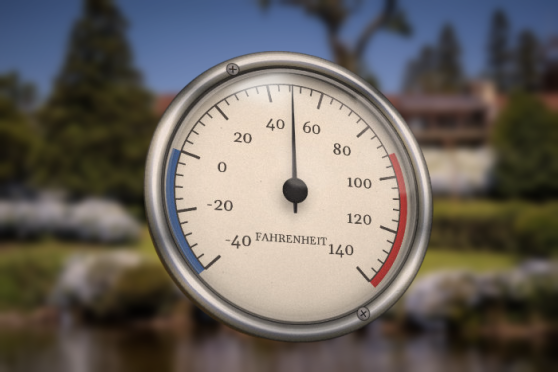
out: 48 °F
